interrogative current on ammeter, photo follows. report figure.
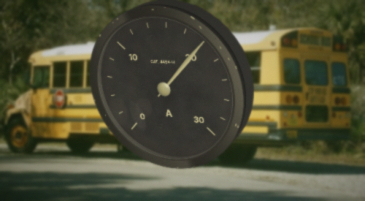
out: 20 A
